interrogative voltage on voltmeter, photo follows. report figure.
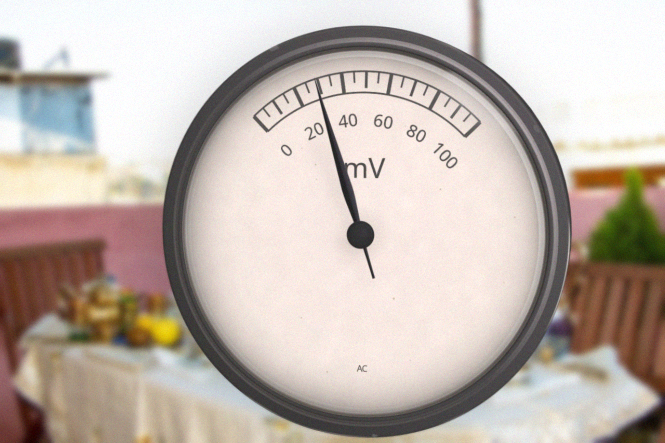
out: 30 mV
